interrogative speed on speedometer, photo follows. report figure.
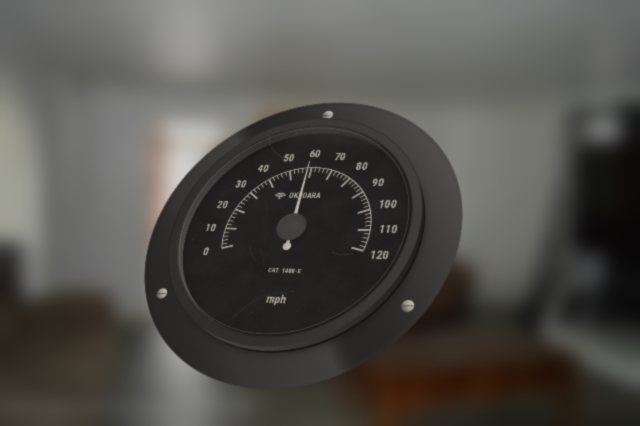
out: 60 mph
